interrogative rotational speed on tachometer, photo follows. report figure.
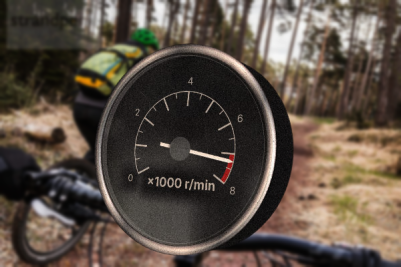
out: 7250 rpm
